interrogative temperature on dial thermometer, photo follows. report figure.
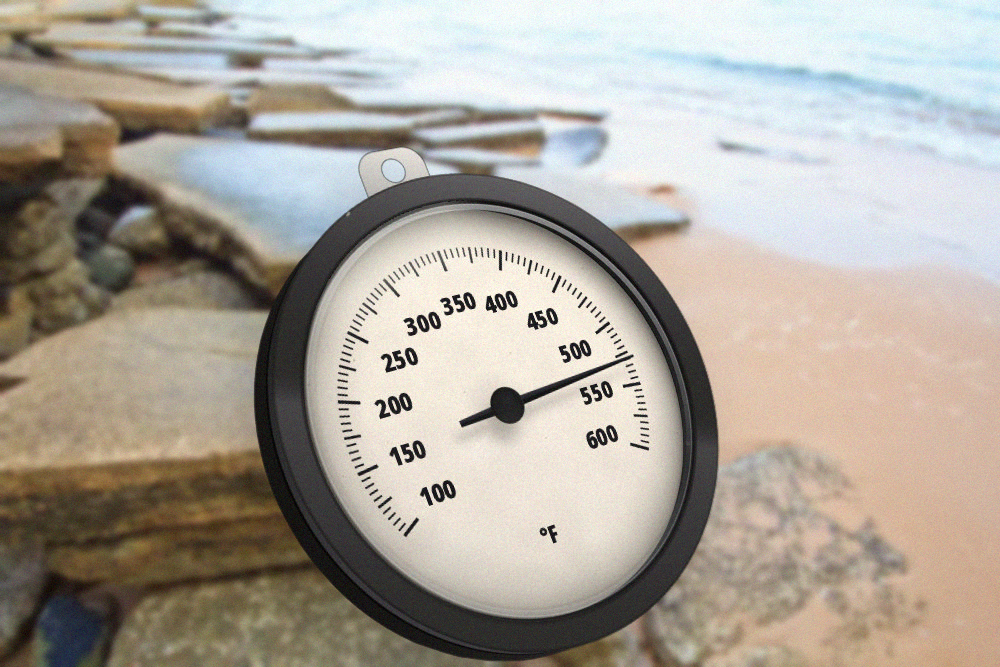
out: 530 °F
